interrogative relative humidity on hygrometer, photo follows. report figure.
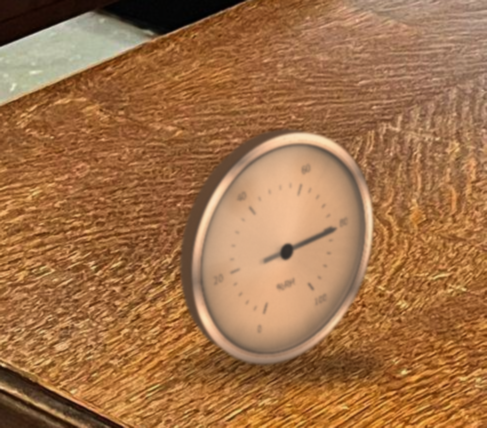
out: 80 %
